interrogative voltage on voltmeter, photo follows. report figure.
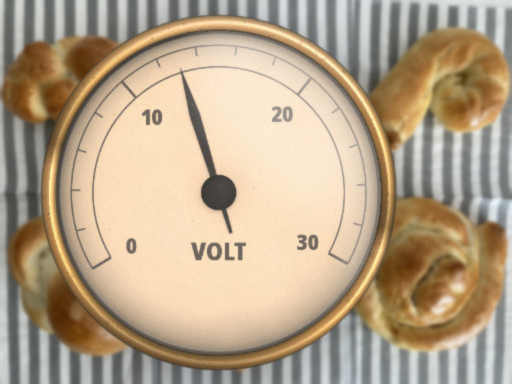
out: 13 V
